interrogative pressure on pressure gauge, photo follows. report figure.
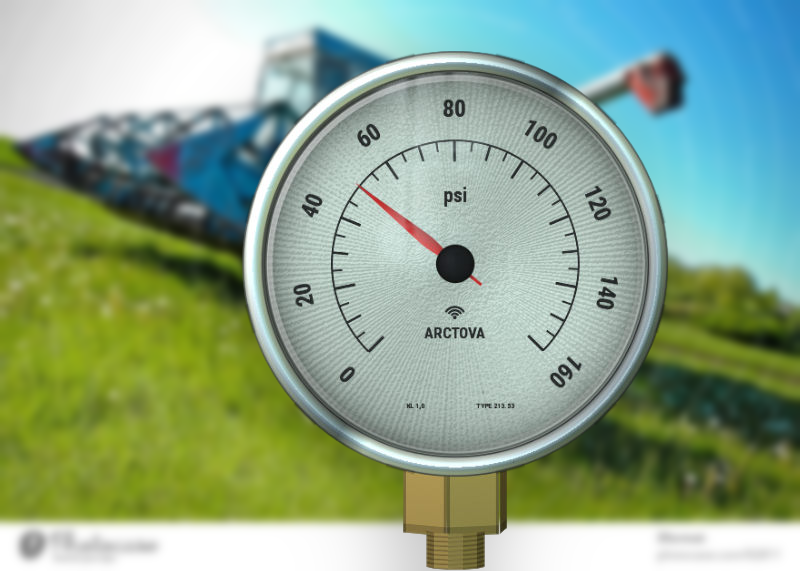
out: 50 psi
